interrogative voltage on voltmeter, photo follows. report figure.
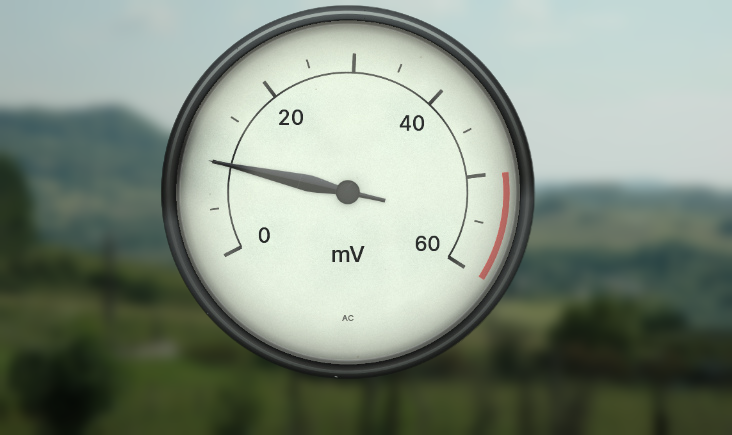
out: 10 mV
